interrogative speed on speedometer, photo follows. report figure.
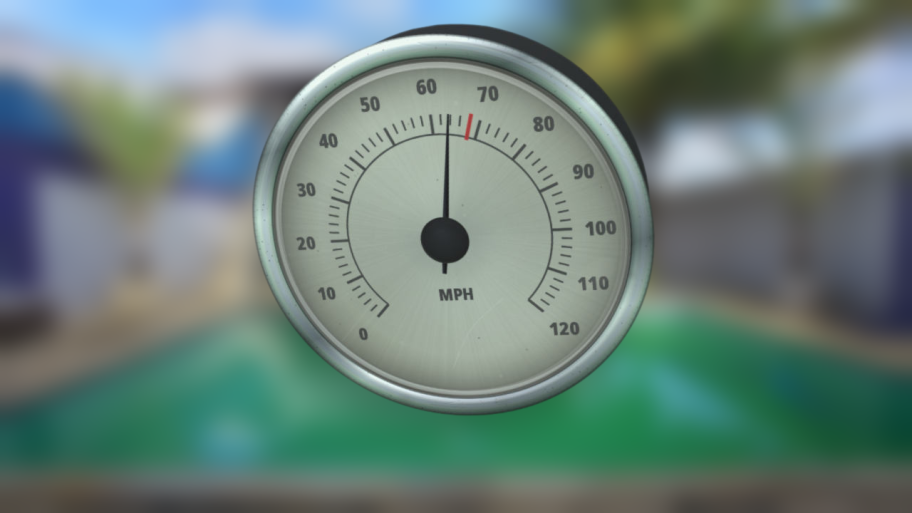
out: 64 mph
